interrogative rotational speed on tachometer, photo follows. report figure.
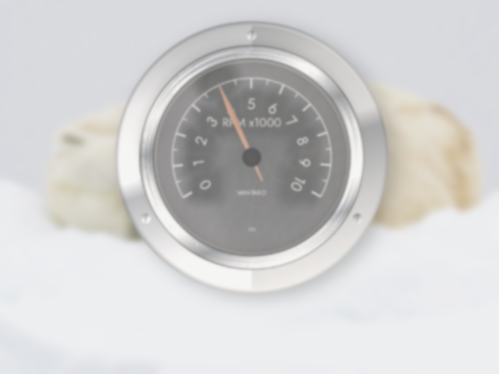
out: 4000 rpm
